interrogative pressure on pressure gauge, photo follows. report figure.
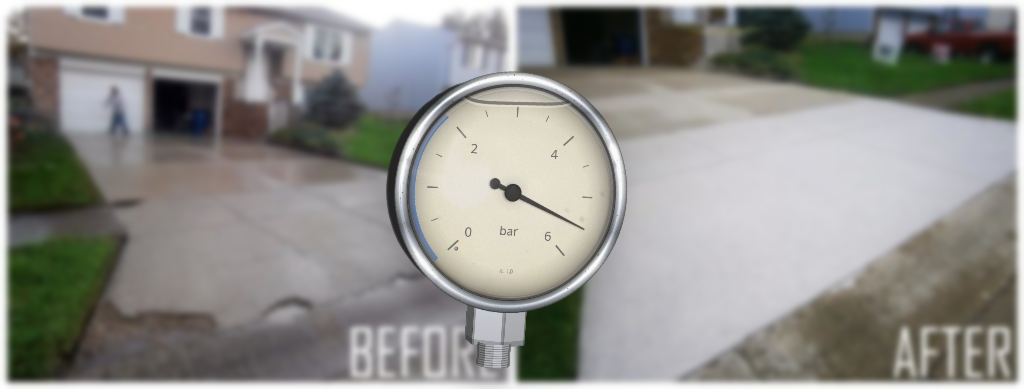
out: 5.5 bar
